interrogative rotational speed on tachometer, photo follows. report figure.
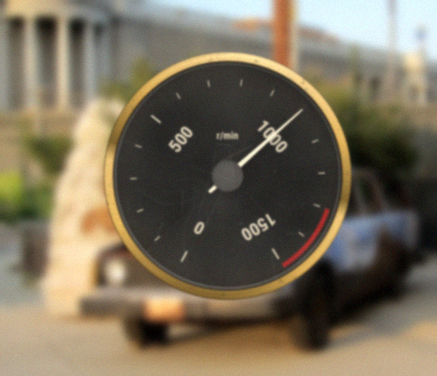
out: 1000 rpm
